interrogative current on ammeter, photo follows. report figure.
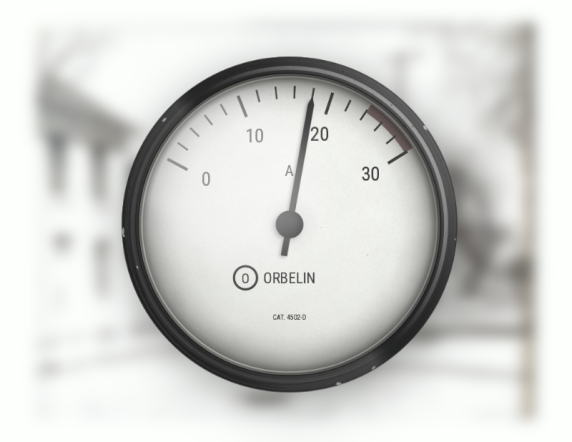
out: 18 A
